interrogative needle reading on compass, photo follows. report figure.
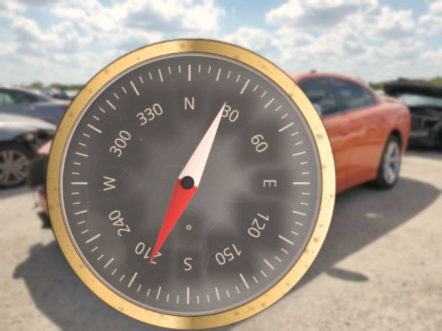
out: 205 °
